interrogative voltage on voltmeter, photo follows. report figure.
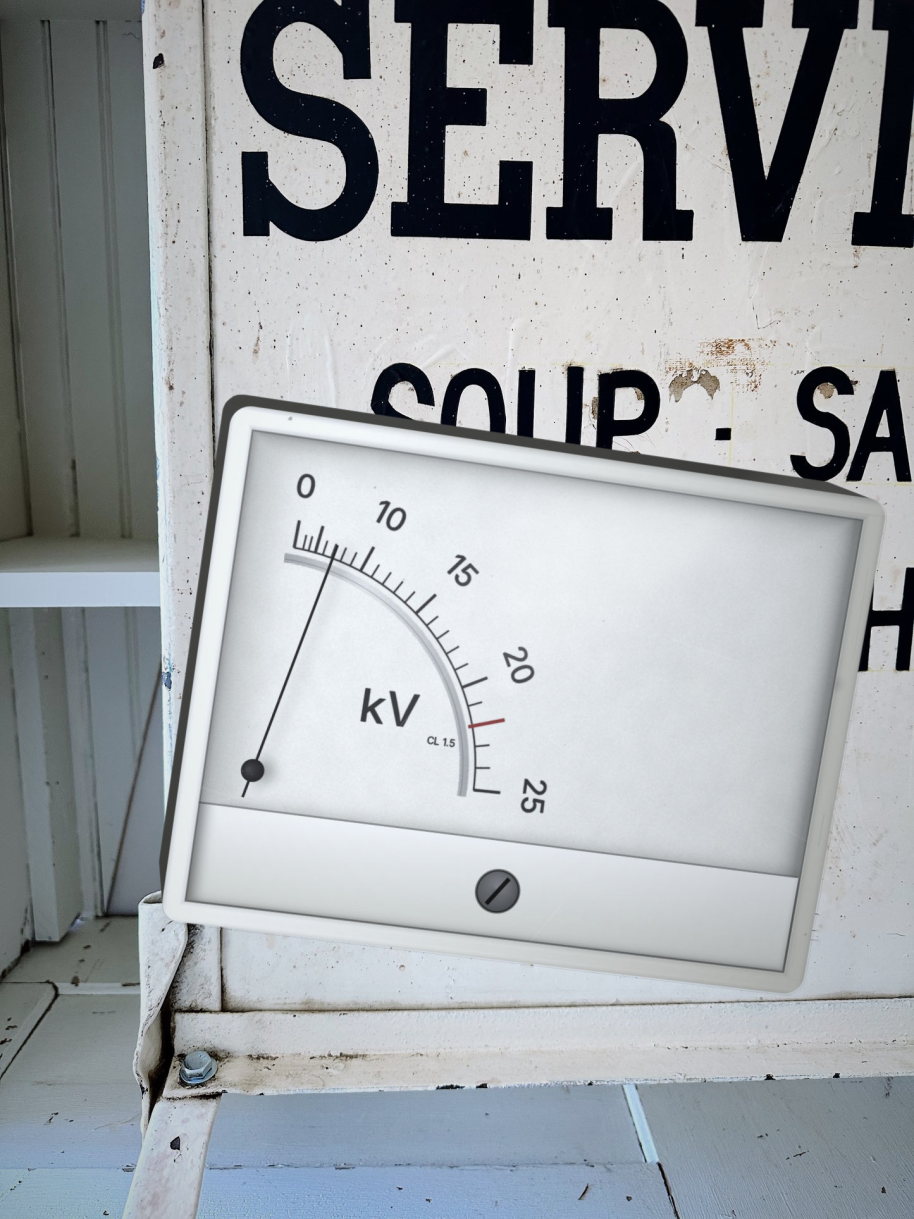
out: 7 kV
